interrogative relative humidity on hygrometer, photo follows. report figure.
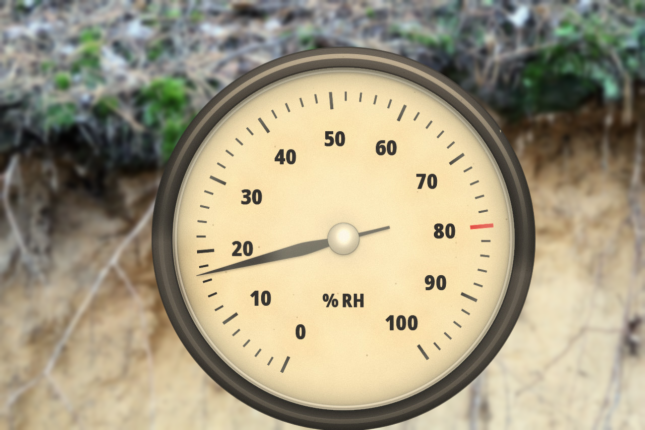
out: 17 %
